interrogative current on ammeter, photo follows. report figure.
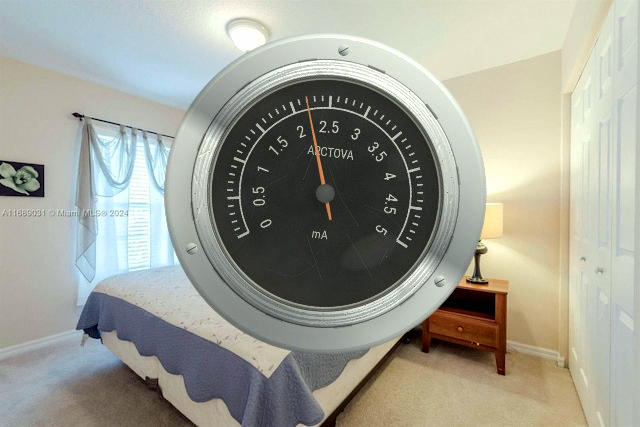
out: 2.2 mA
